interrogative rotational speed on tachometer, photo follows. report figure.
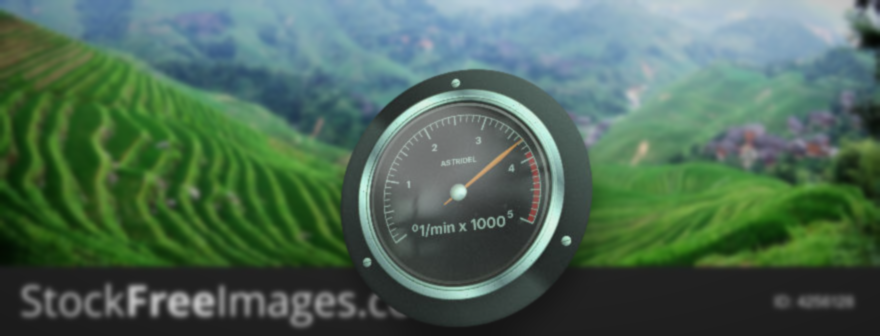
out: 3700 rpm
